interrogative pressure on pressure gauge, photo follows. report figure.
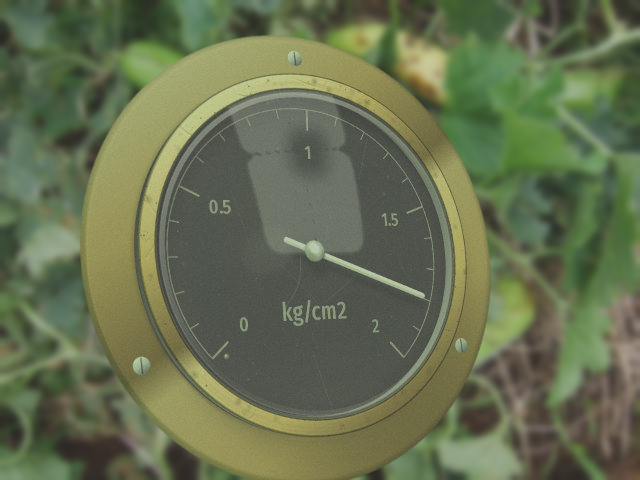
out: 1.8 kg/cm²
